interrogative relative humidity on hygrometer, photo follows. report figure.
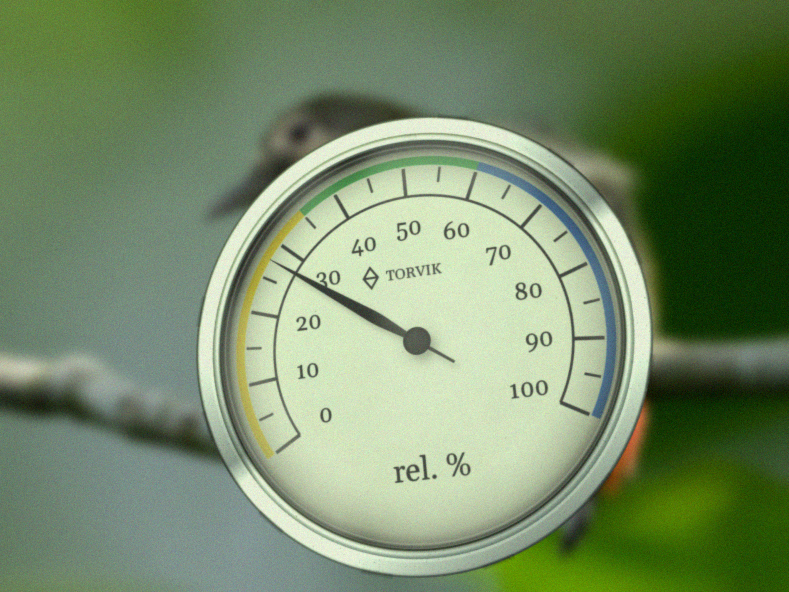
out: 27.5 %
